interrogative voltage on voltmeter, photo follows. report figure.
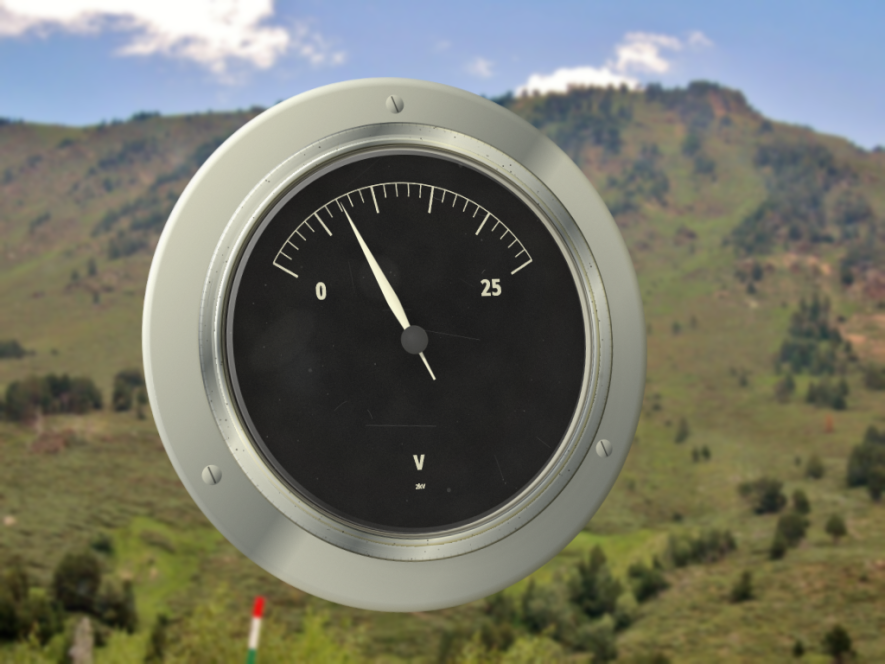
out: 7 V
